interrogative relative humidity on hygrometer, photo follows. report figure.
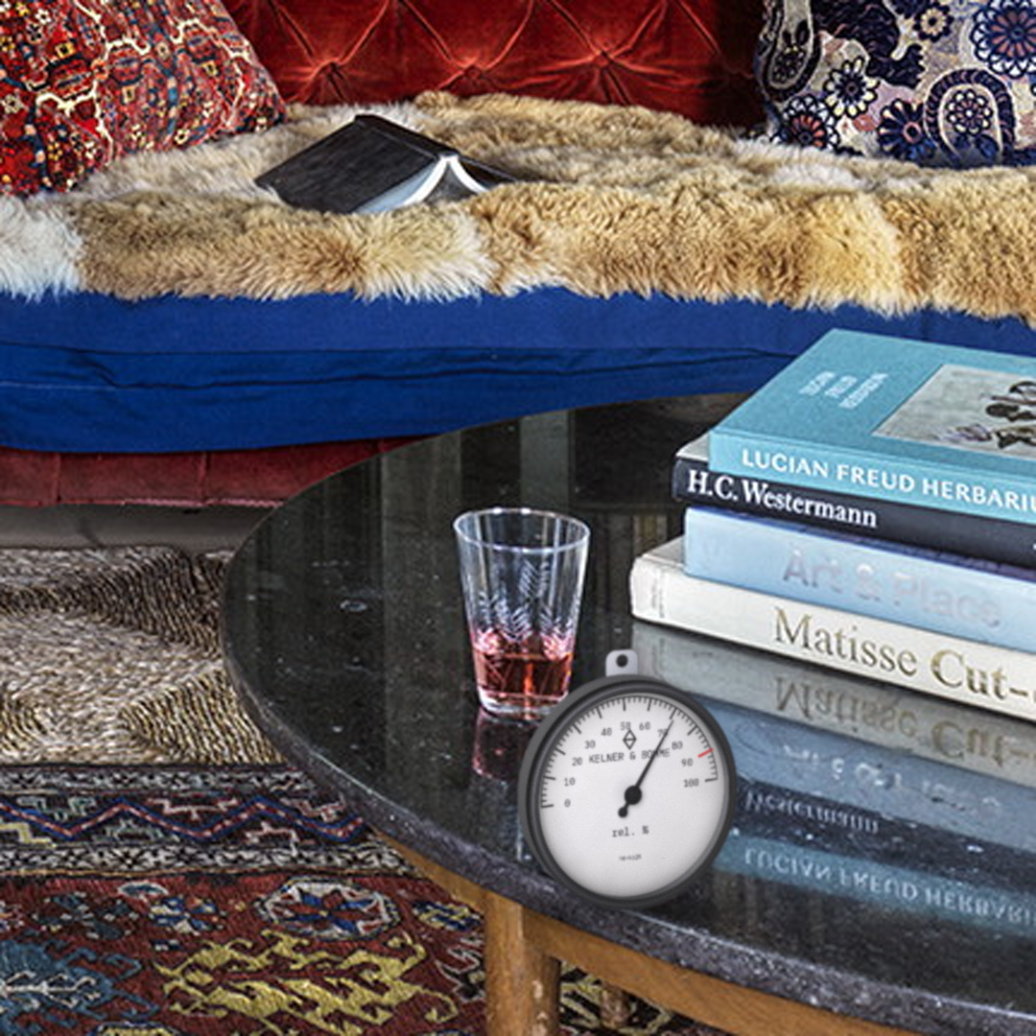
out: 70 %
